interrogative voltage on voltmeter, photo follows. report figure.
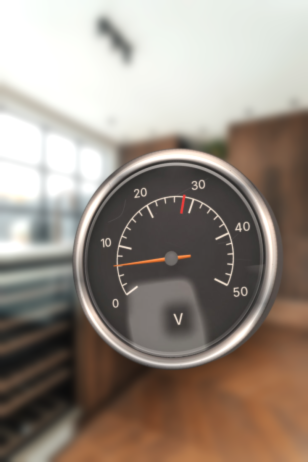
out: 6 V
